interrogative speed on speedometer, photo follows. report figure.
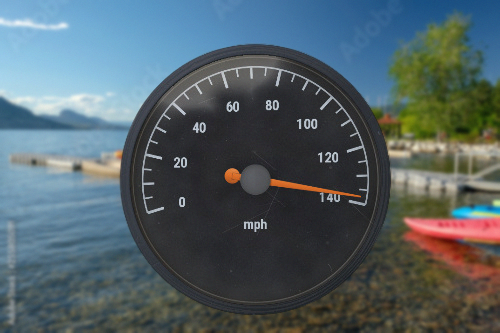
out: 137.5 mph
